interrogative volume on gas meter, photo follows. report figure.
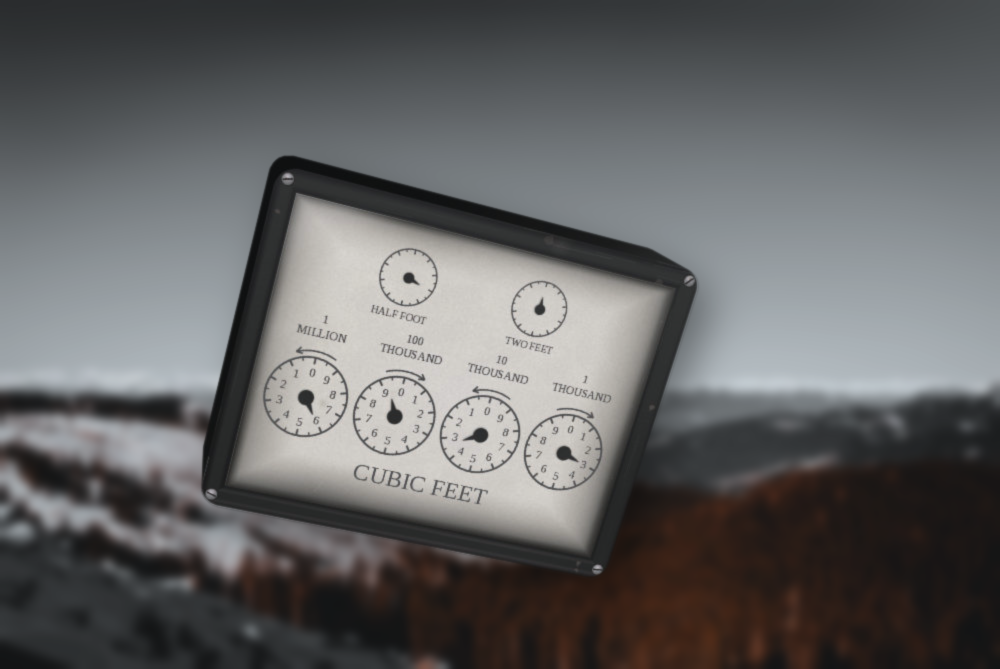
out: 593300 ft³
